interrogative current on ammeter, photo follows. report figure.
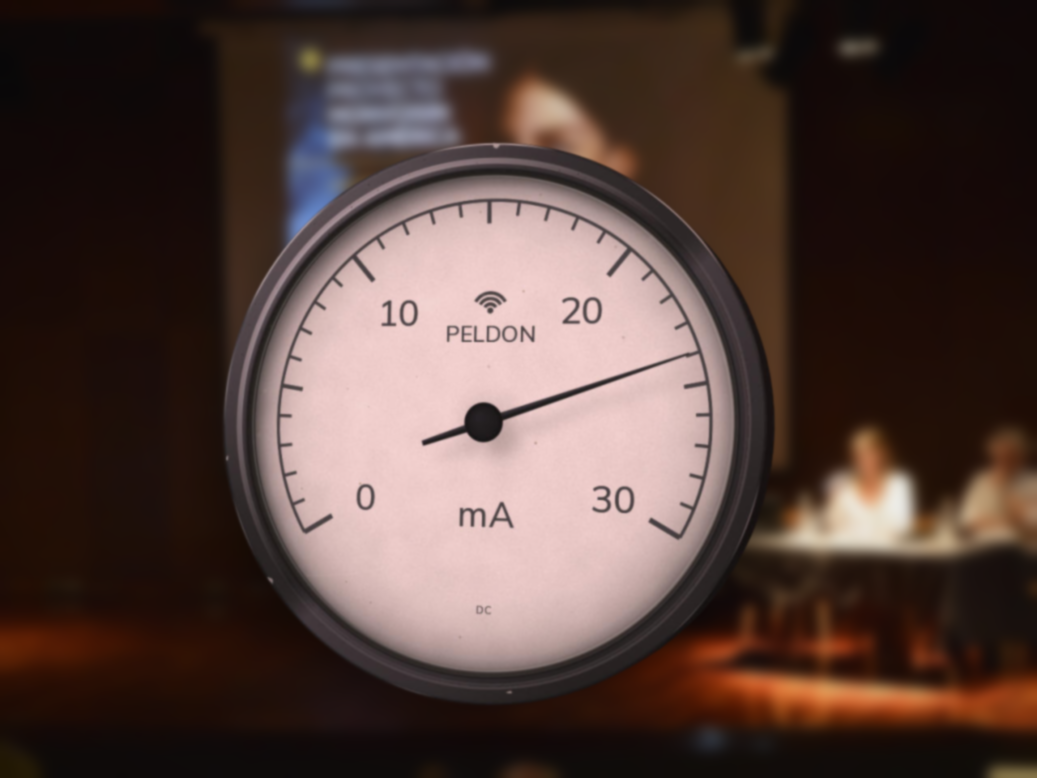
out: 24 mA
